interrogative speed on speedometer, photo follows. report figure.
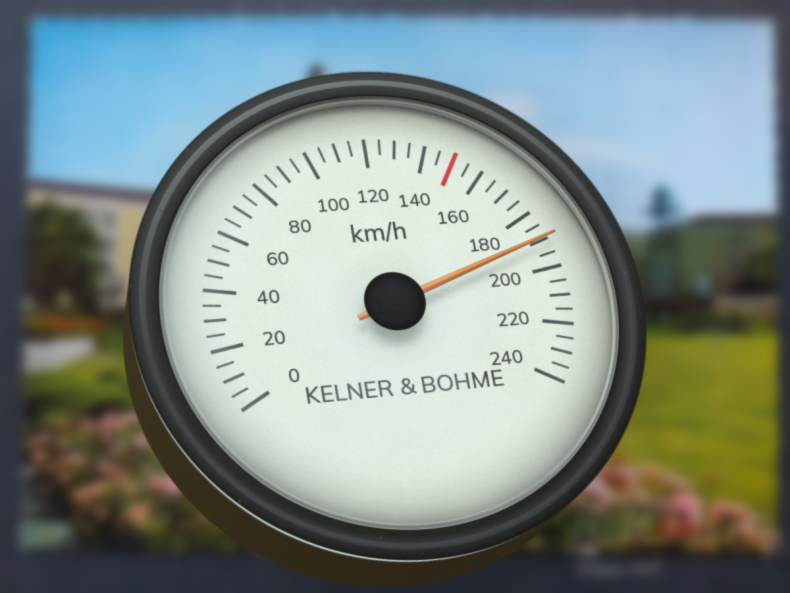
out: 190 km/h
